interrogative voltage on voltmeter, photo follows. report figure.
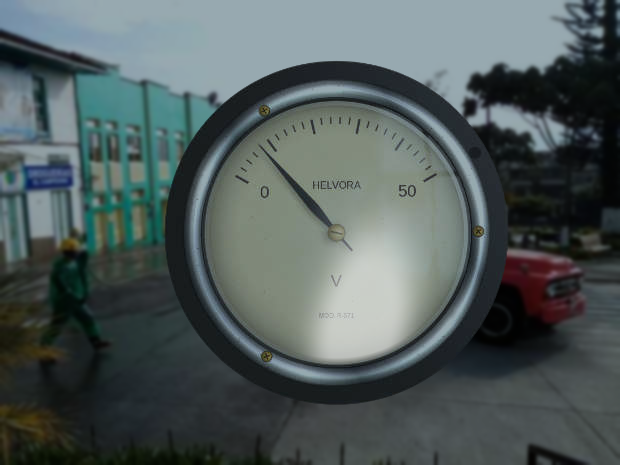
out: 8 V
